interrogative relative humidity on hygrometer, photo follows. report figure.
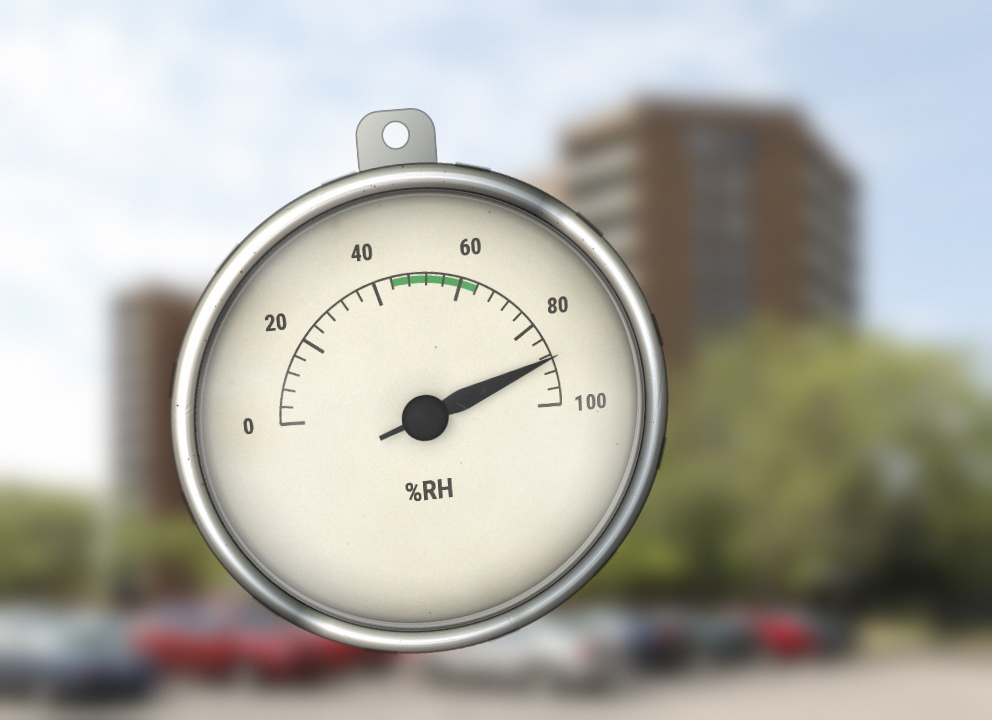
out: 88 %
